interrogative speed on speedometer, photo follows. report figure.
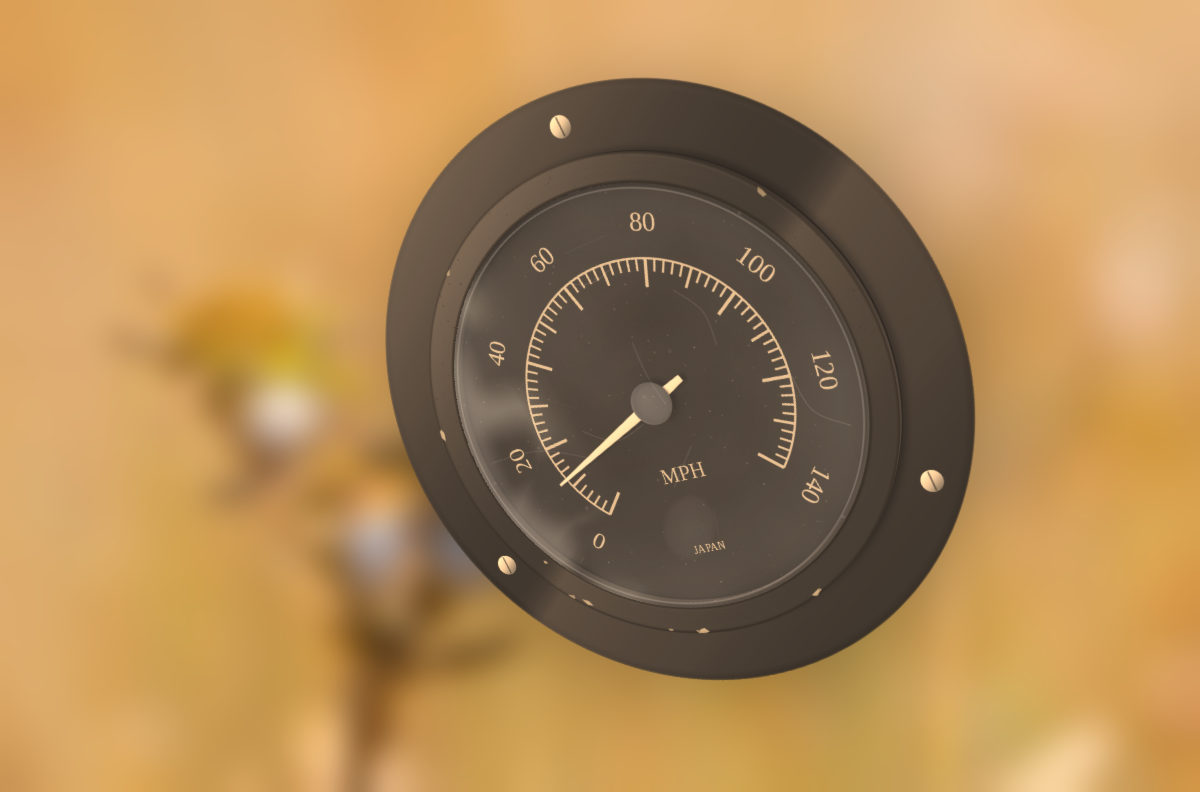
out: 12 mph
